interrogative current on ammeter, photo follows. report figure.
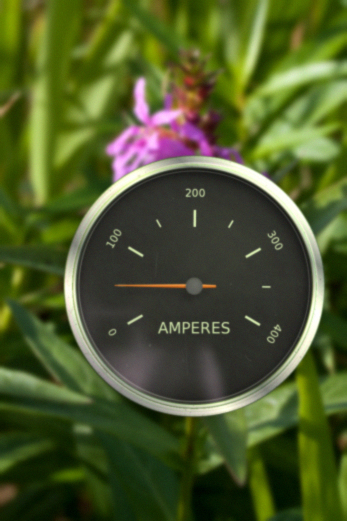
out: 50 A
